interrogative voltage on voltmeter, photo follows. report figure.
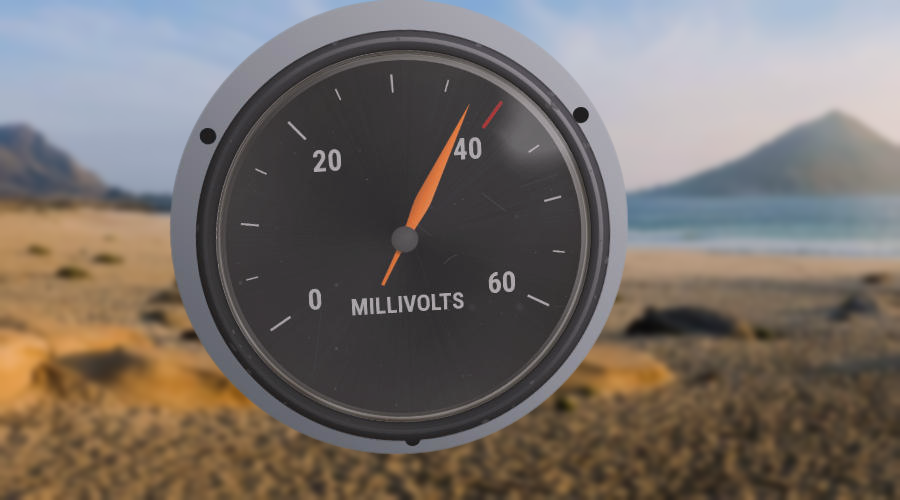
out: 37.5 mV
